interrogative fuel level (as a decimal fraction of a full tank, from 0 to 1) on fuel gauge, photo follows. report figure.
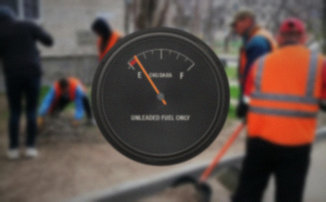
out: 0.125
